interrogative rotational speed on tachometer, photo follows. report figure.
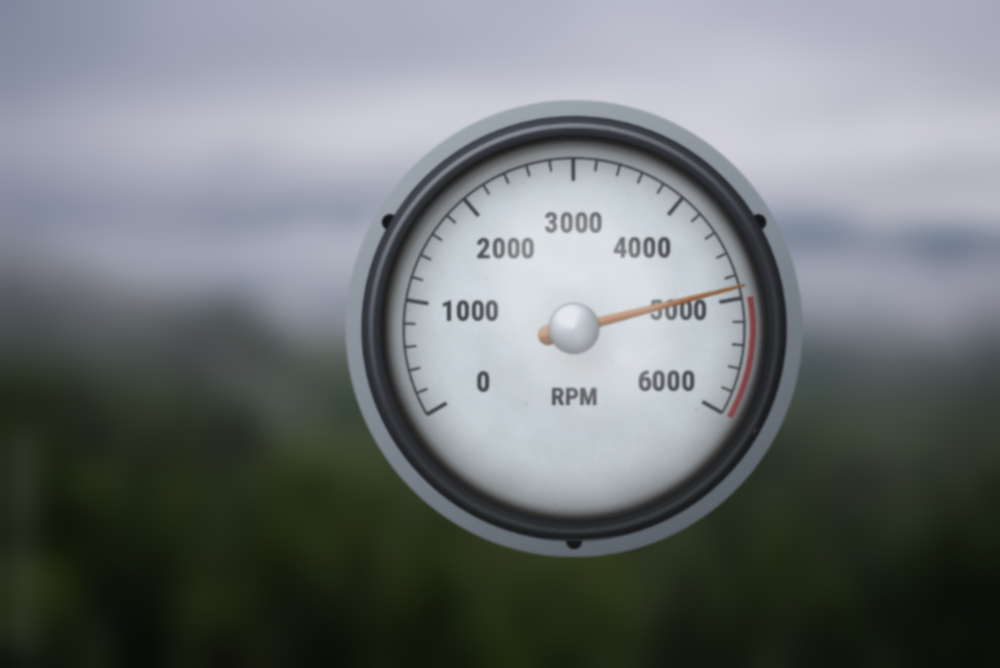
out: 4900 rpm
